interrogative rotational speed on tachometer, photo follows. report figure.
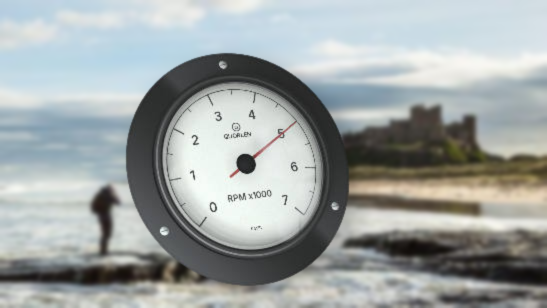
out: 5000 rpm
